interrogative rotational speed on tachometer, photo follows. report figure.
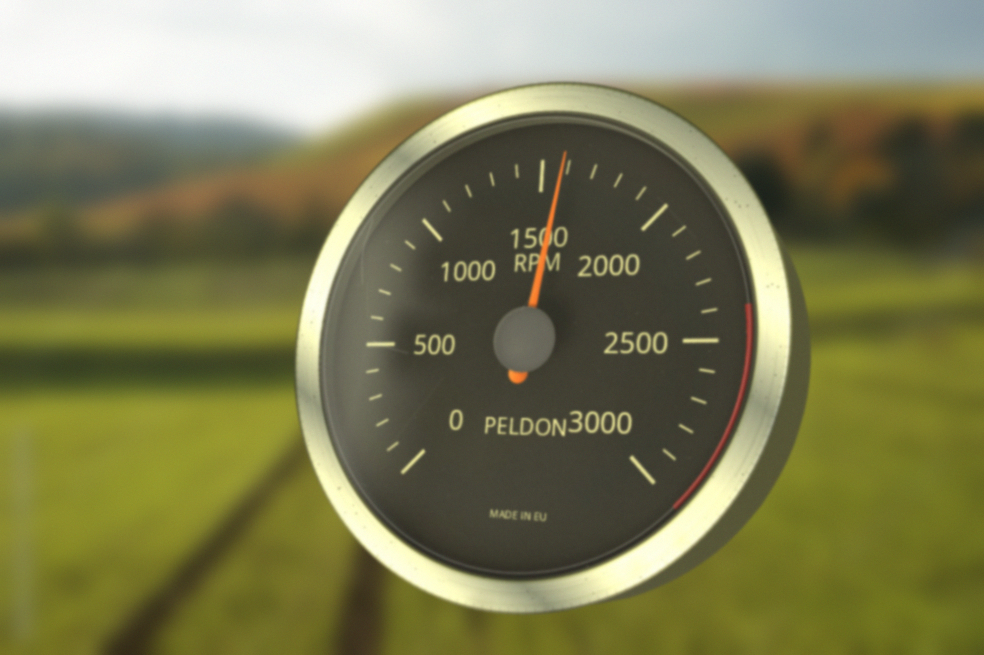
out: 1600 rpm
